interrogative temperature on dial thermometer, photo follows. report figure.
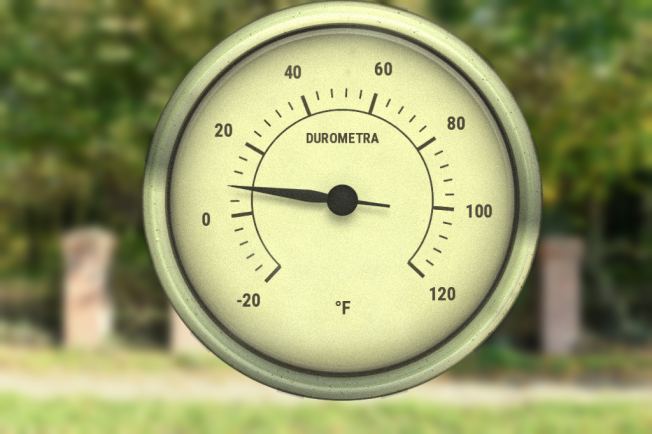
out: 8 °F
